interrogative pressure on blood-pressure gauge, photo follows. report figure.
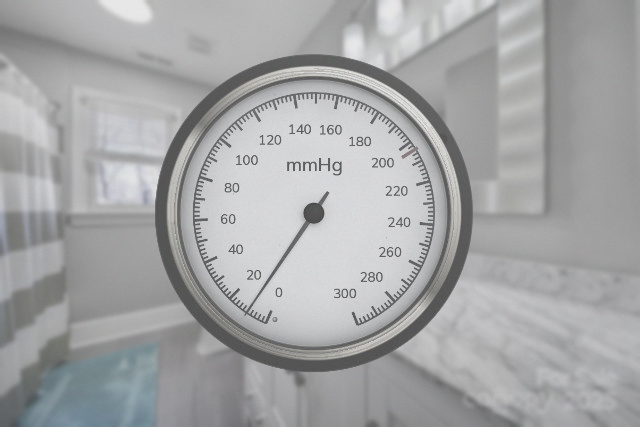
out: 10 mmHg
